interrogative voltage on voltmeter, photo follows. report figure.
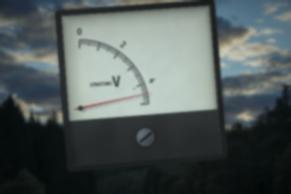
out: 4.5 V
